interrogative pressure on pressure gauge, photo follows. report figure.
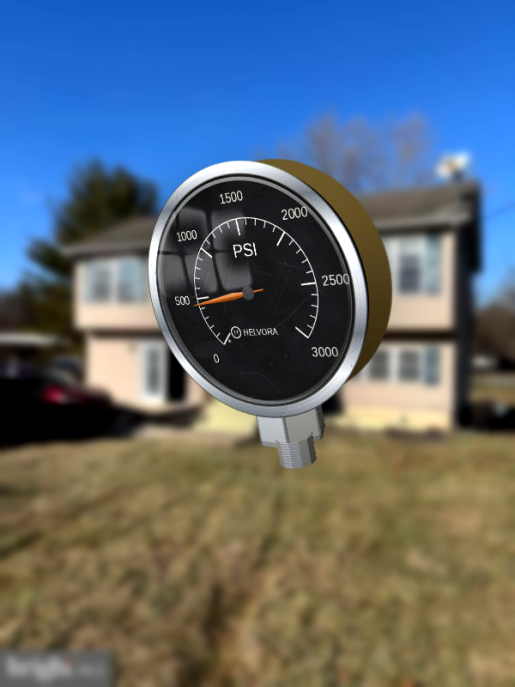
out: 450 psi
